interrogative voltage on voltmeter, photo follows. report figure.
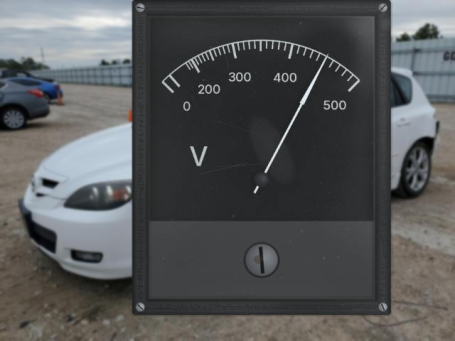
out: 450 V
